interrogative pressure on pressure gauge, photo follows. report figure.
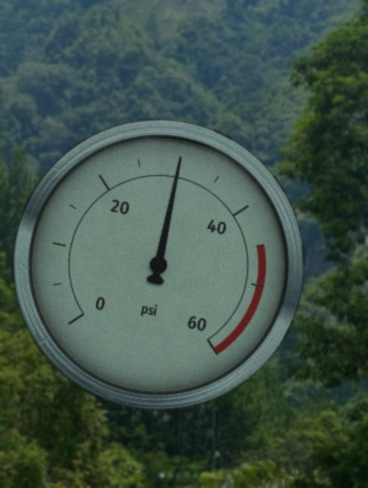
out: 30 psi
